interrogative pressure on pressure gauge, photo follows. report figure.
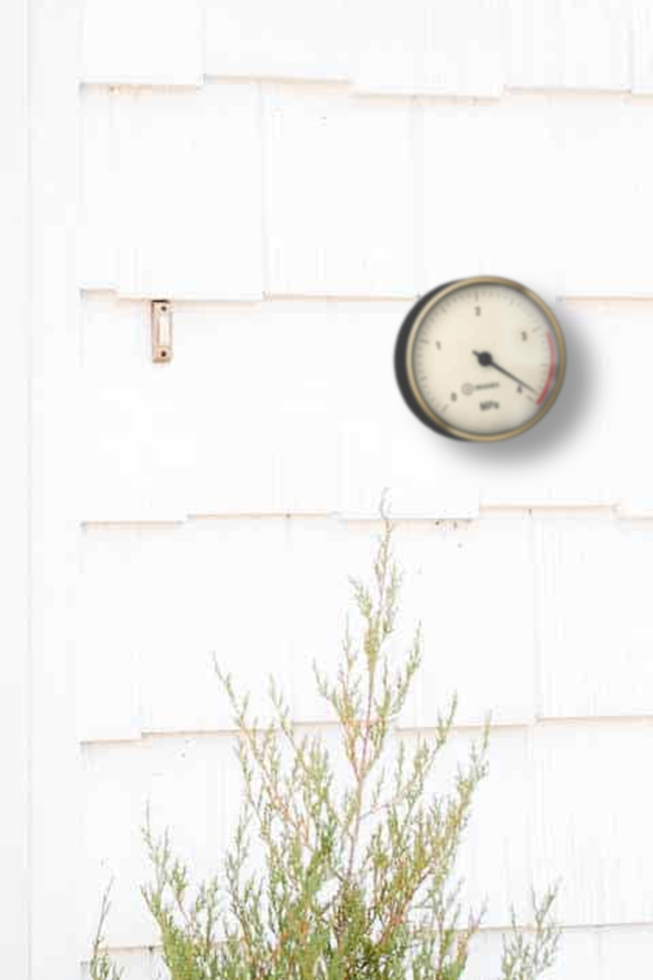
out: 3.9 MPa
